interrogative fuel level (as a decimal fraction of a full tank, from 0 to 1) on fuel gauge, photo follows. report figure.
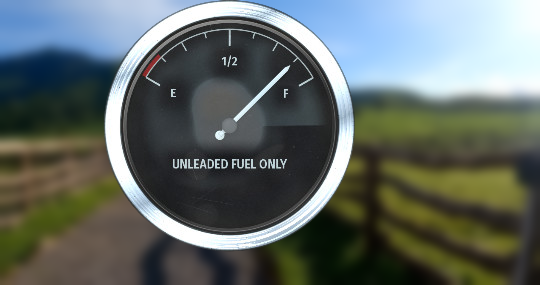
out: 0.875
